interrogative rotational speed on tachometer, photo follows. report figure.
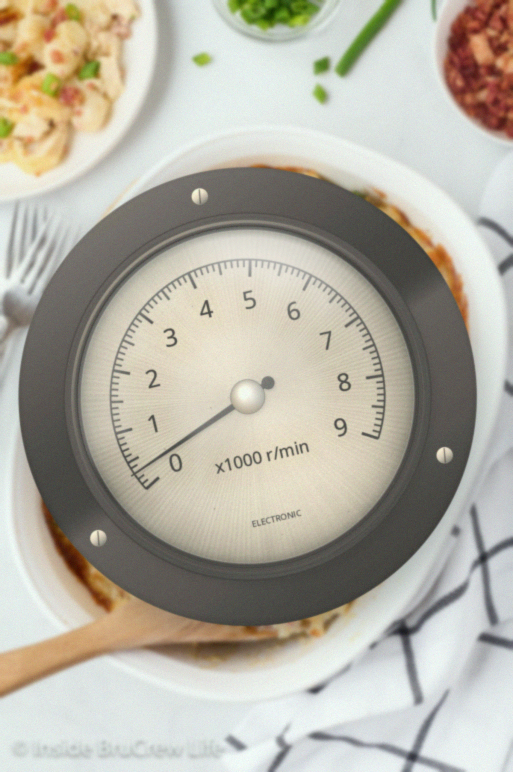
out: 300 rpm
